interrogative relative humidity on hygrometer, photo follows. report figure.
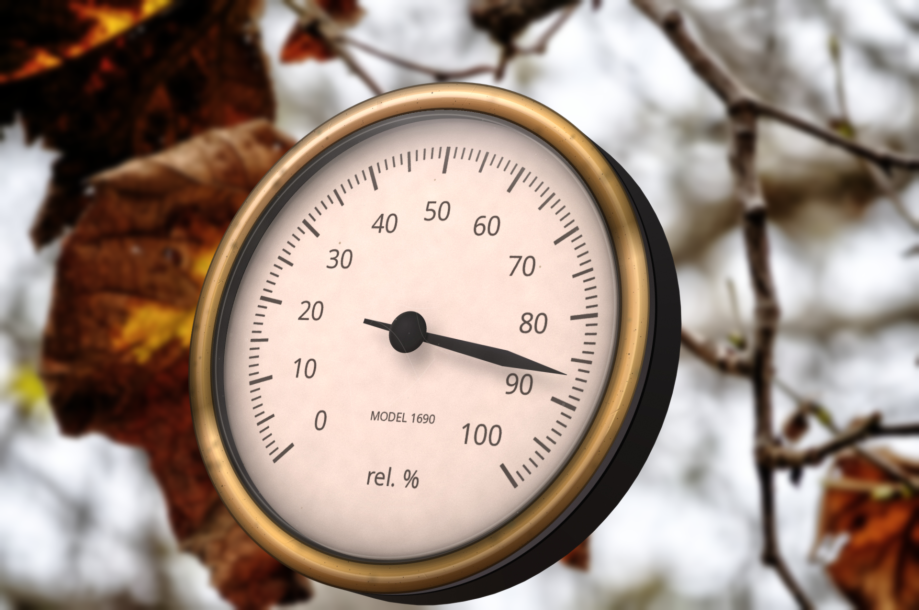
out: 87 %
